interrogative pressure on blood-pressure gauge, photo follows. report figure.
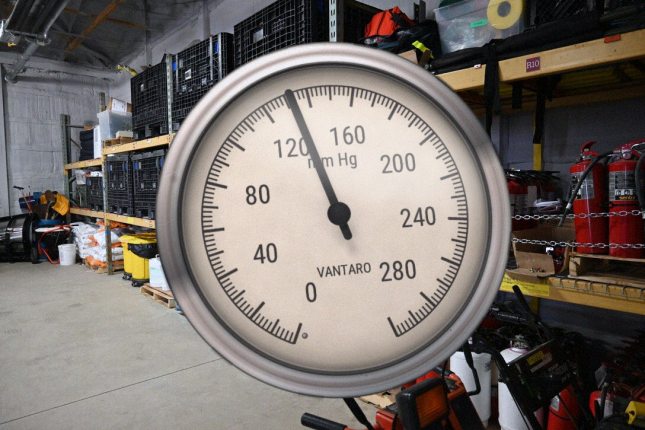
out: 132 mmHg
